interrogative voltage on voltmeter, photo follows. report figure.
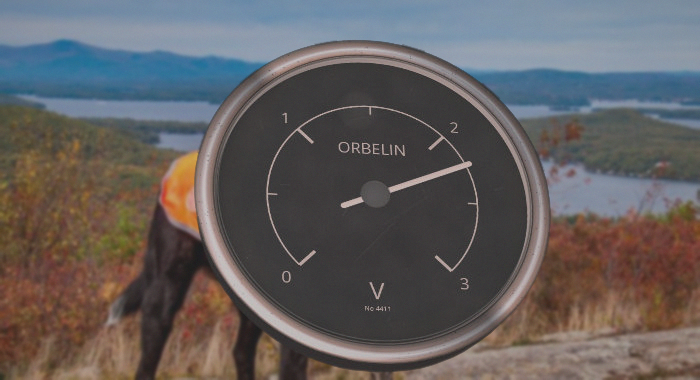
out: 2.25 V
